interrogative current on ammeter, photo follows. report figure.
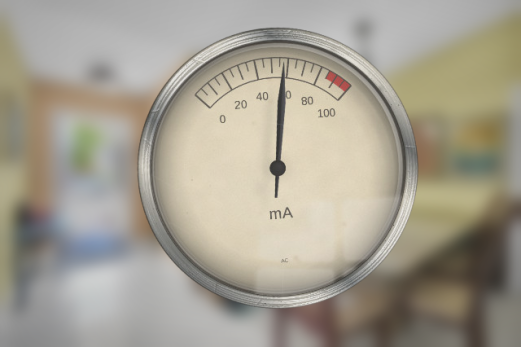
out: 57.5 mA
